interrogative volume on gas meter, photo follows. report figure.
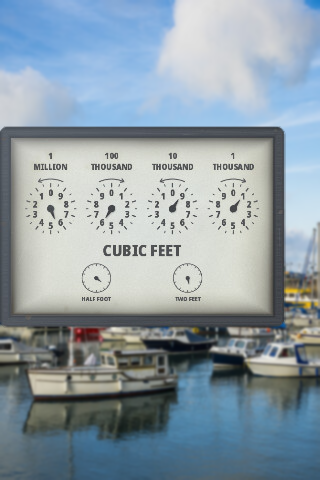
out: 559100 ft³
